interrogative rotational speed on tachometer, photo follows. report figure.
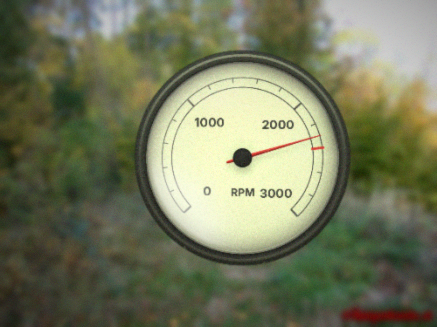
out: 2300 rpm
